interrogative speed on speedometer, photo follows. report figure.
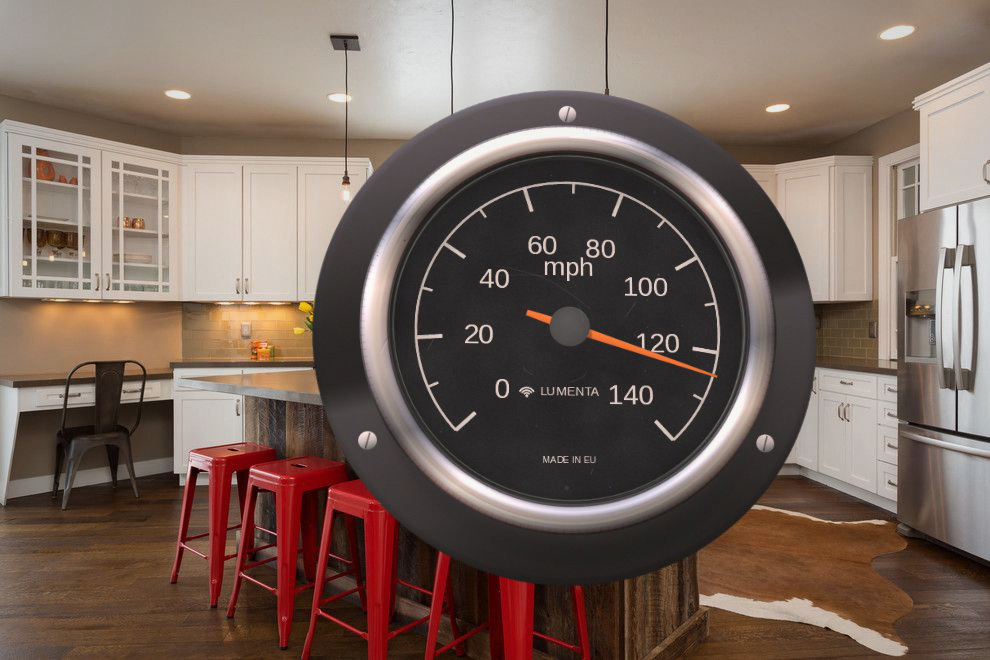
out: 125 mph
